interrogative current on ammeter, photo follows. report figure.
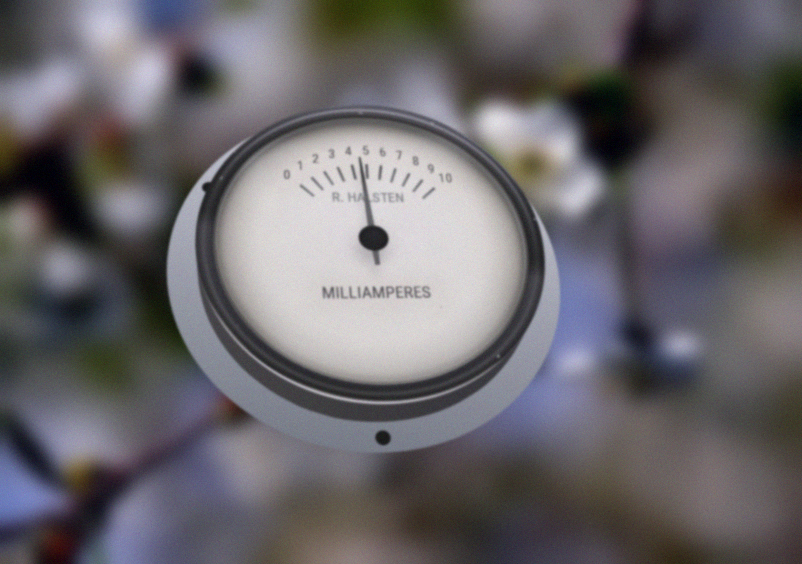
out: 4.5 mA
